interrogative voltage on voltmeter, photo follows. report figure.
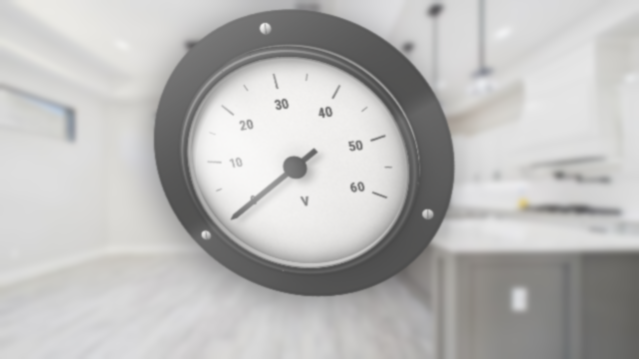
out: 0 V
